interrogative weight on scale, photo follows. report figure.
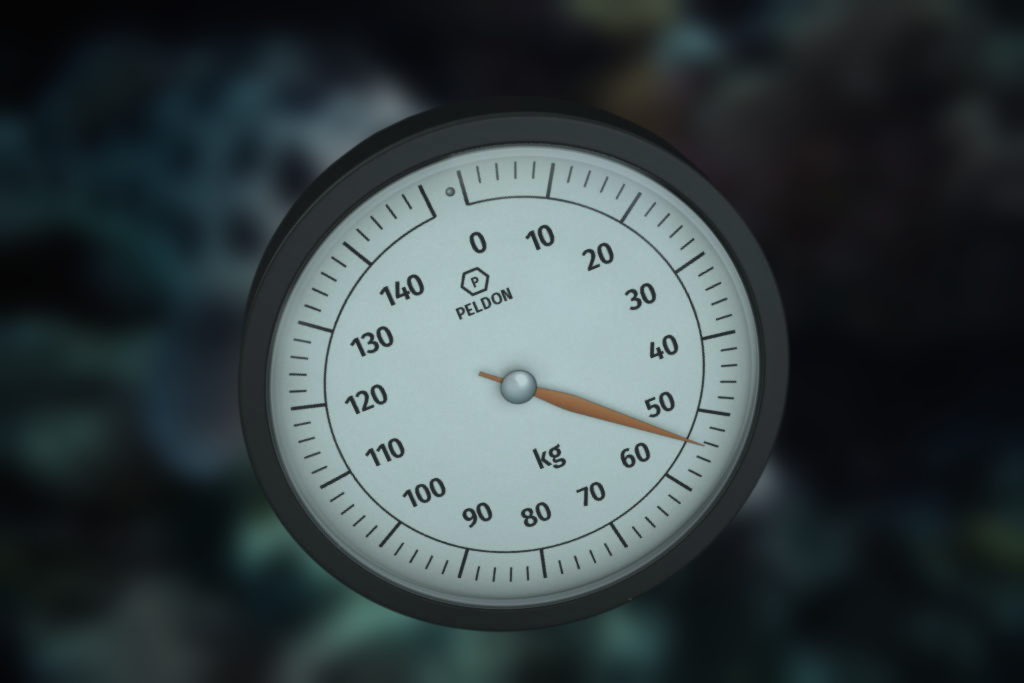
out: 54 kg
